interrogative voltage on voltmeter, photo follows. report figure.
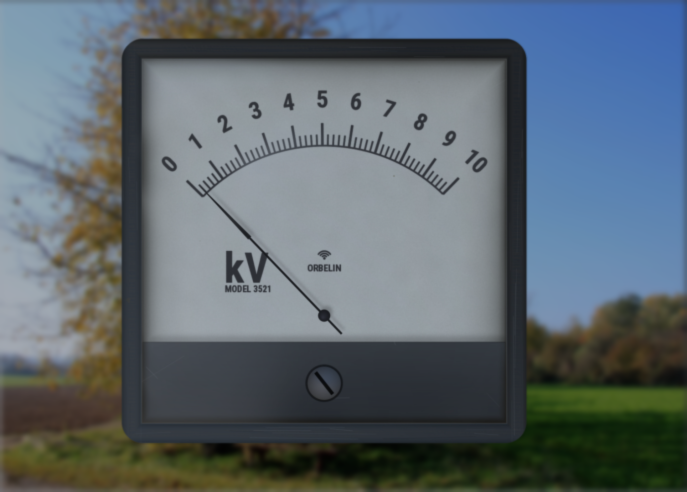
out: 0.2 kV
